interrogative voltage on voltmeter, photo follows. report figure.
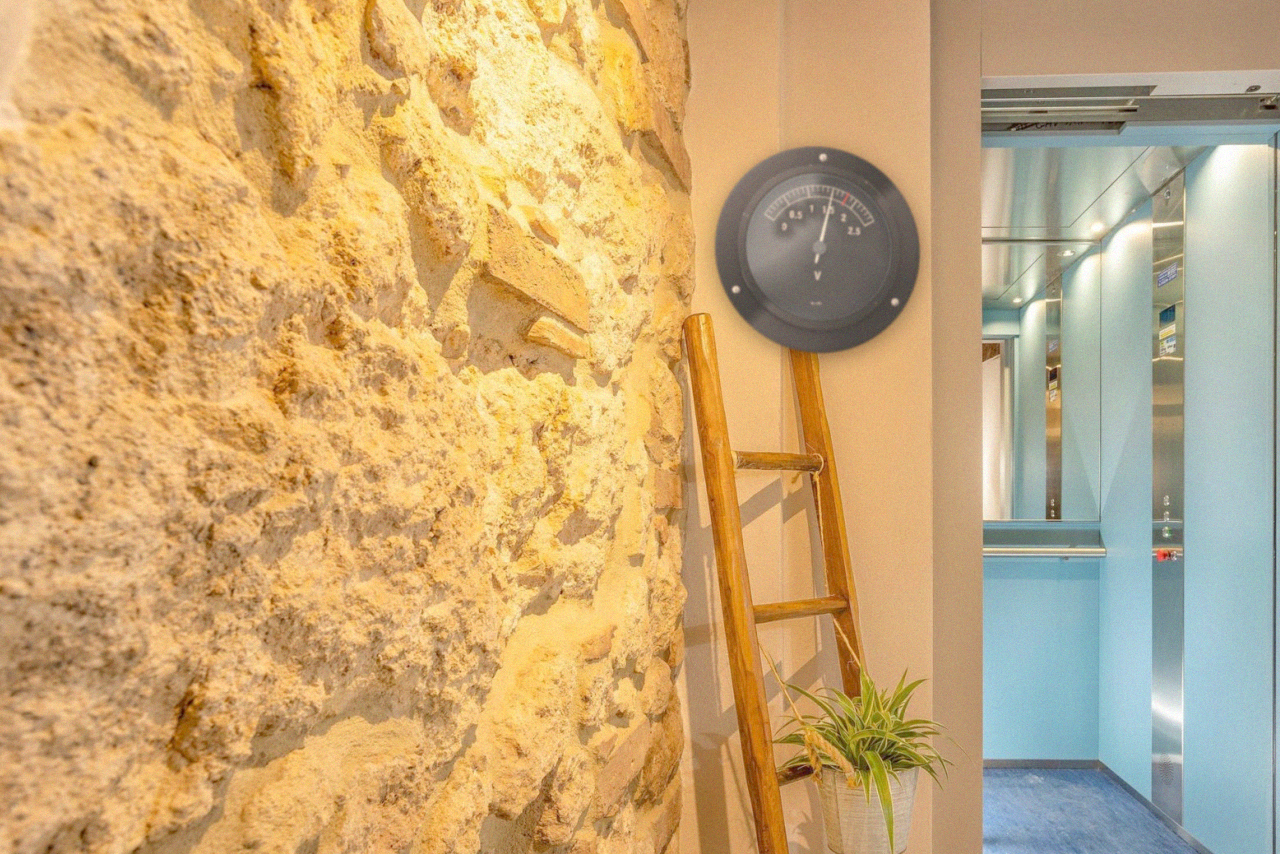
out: 1.5 V
